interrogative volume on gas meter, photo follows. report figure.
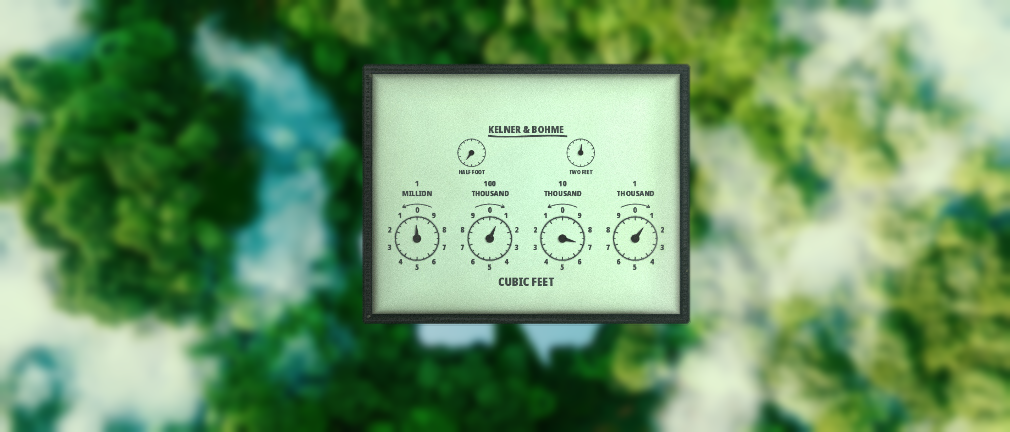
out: 7100 ft³
